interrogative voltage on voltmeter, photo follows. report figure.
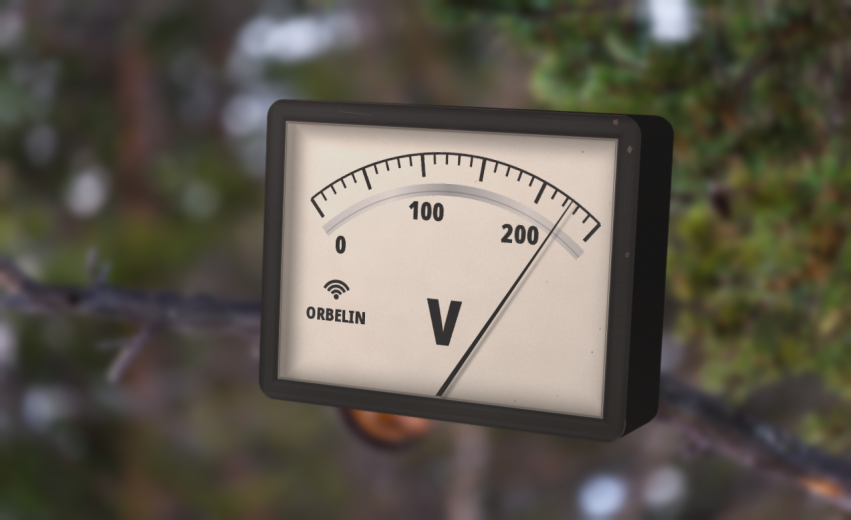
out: 225 V
